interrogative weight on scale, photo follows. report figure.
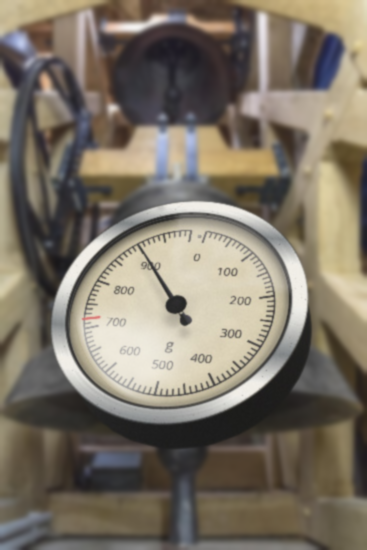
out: 900 g
